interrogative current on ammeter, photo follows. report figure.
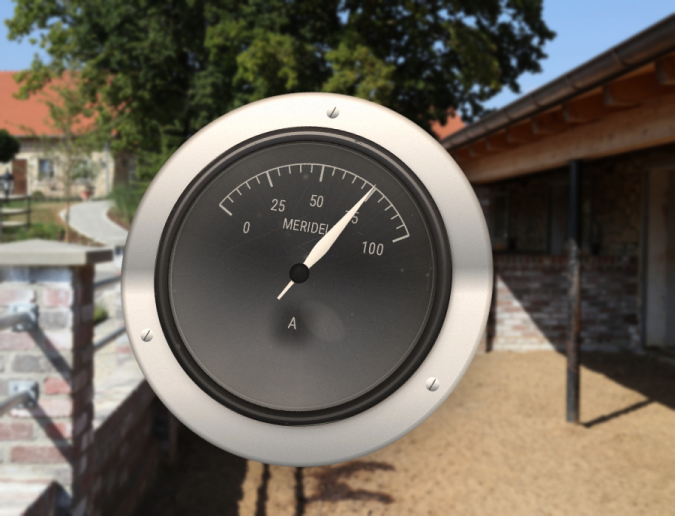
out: 75 A
